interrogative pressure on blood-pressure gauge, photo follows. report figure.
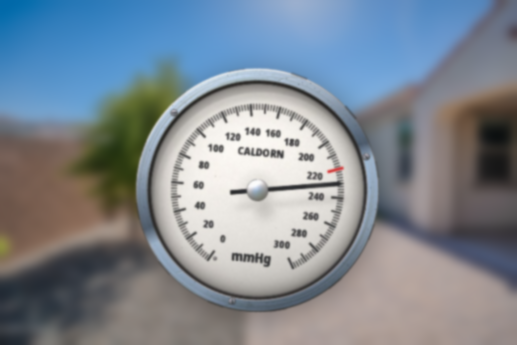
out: 230 mmHg
